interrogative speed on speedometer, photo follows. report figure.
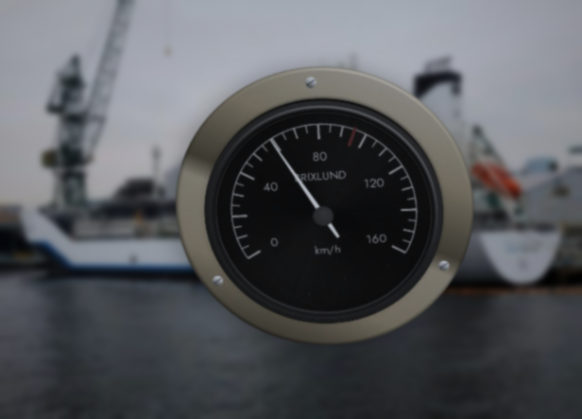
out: 60 km/h
